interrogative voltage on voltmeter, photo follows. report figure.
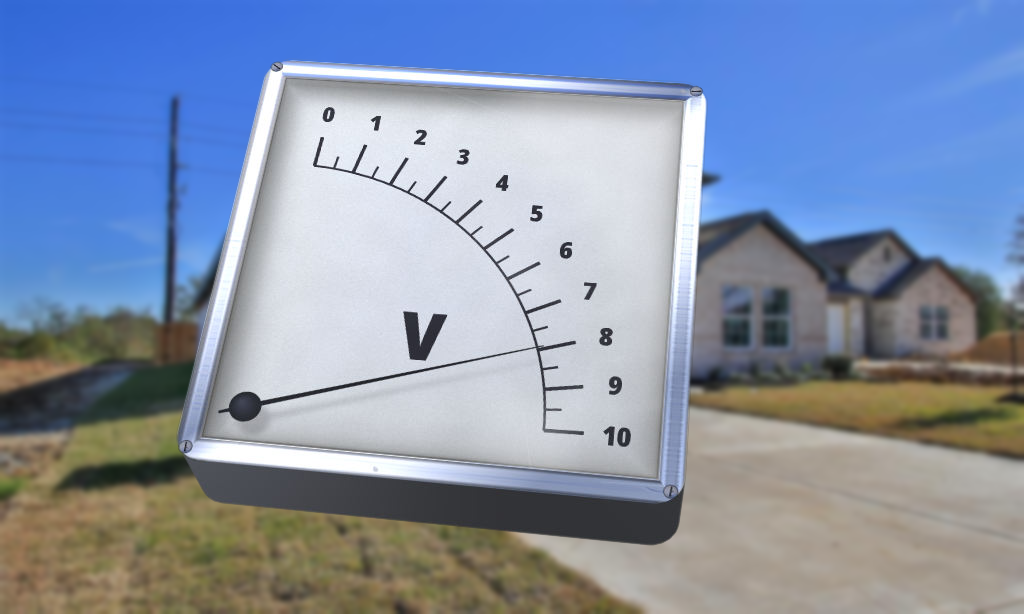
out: 8 V
